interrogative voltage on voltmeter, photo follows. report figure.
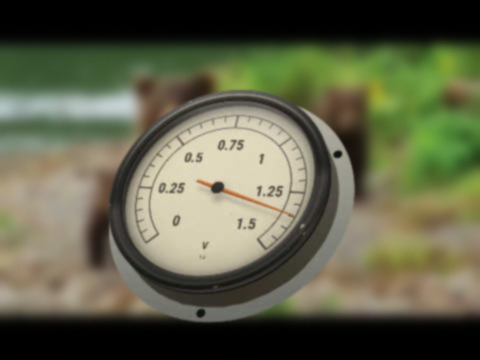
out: 1.35 V
